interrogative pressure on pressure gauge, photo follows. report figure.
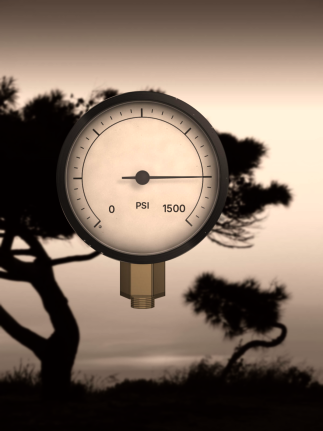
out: 1250 psi
